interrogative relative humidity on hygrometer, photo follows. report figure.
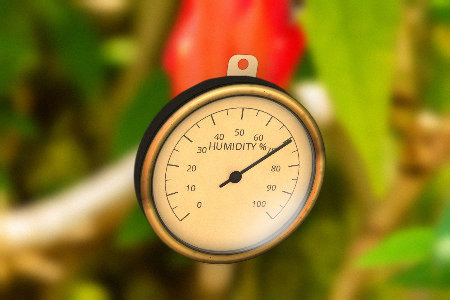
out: 70 %
